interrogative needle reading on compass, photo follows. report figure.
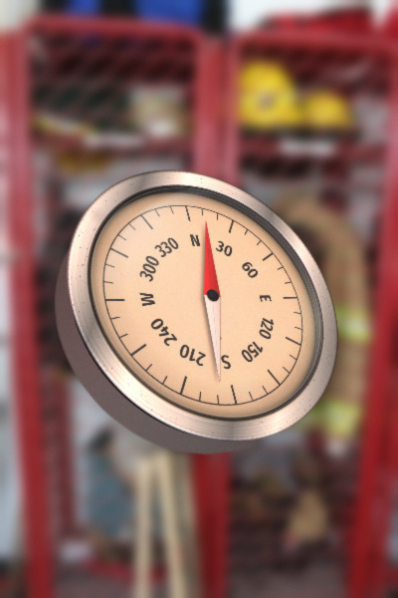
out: 10 °
